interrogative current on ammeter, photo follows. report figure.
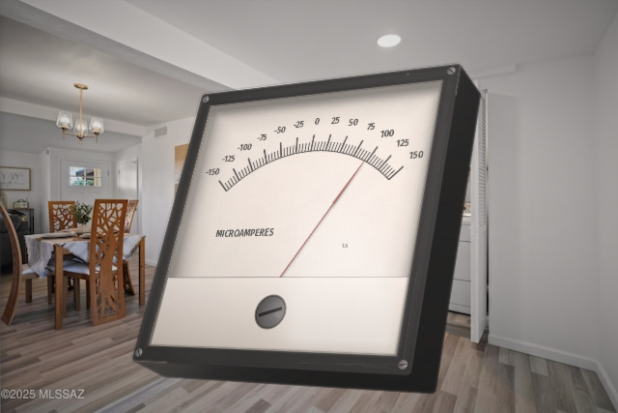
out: 100 µA
